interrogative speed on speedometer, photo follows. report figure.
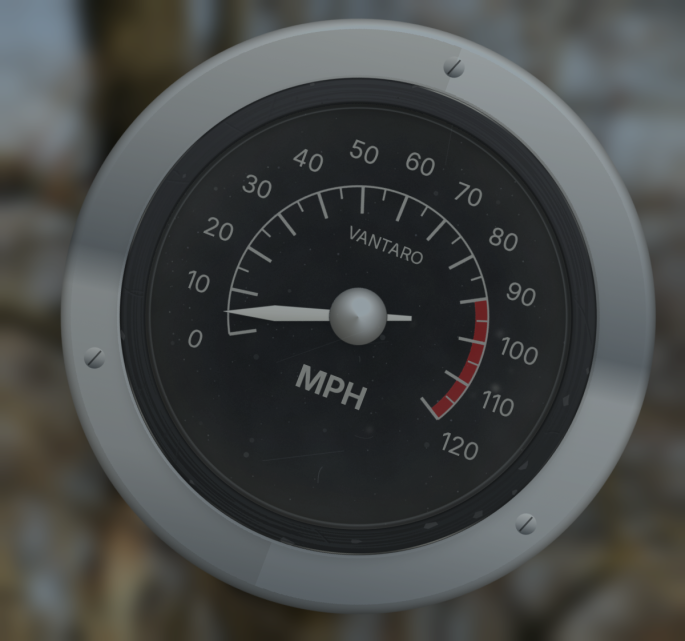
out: 5 mph
